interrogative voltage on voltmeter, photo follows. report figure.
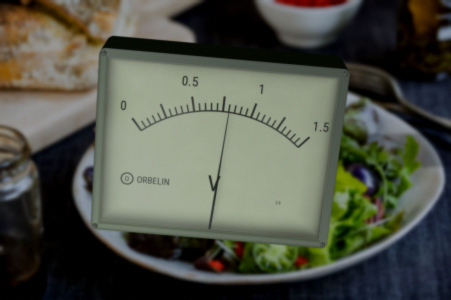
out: 0.8 V
